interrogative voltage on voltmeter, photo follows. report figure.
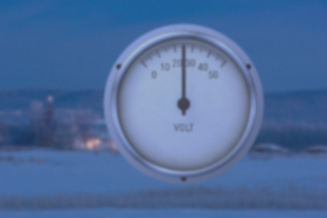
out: 25 V
